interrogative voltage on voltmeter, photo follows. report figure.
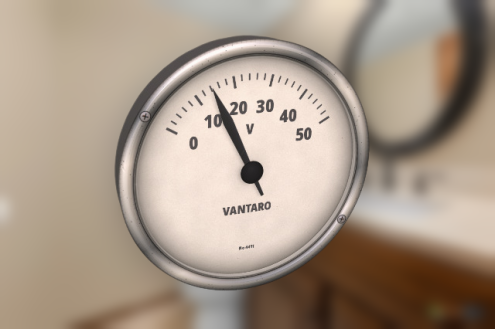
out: 14 V
